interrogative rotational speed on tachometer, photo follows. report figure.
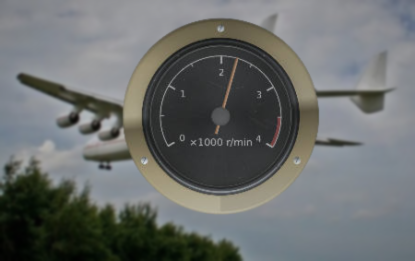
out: 2250 rpm
